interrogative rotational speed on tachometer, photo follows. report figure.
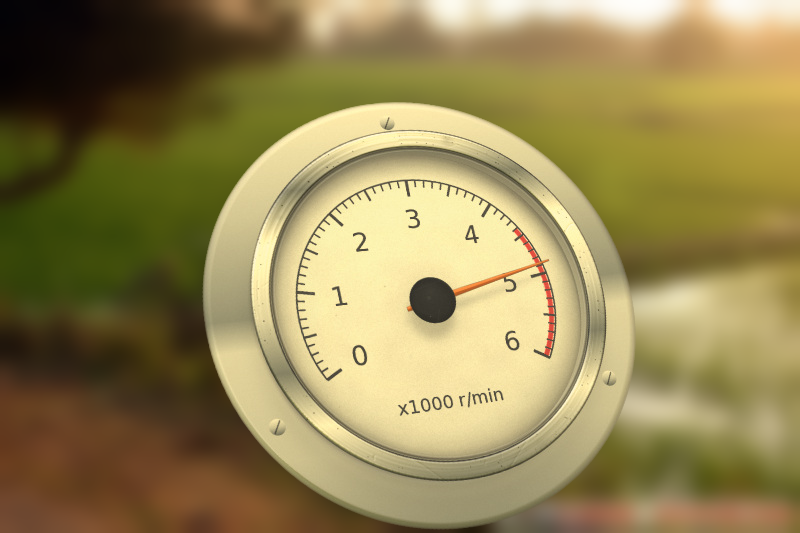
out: 4900 rpm
